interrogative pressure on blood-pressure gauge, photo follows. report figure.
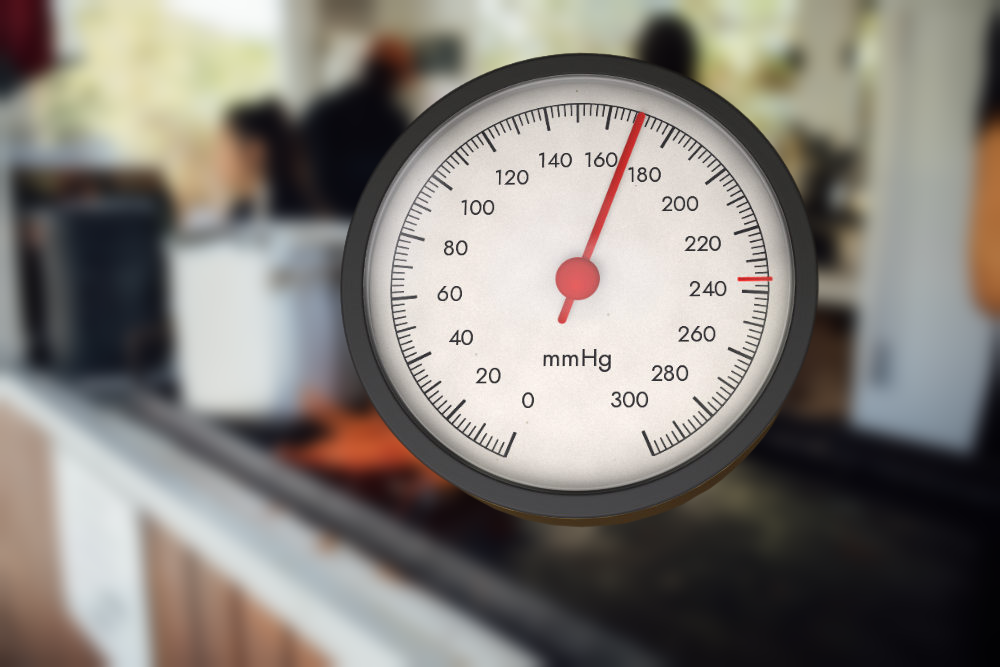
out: 170 mmHg
